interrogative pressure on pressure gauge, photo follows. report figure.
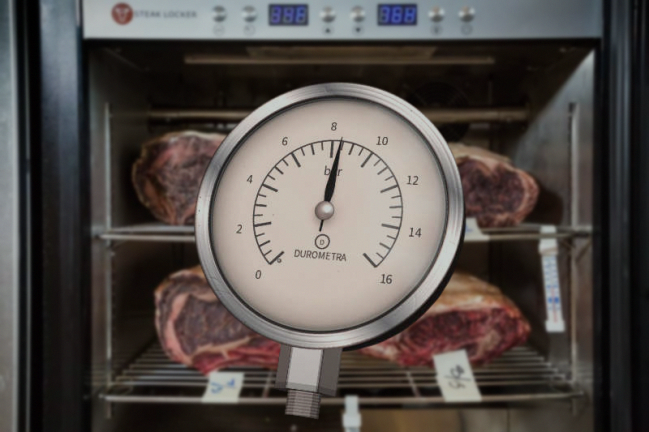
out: 8.5 bar
